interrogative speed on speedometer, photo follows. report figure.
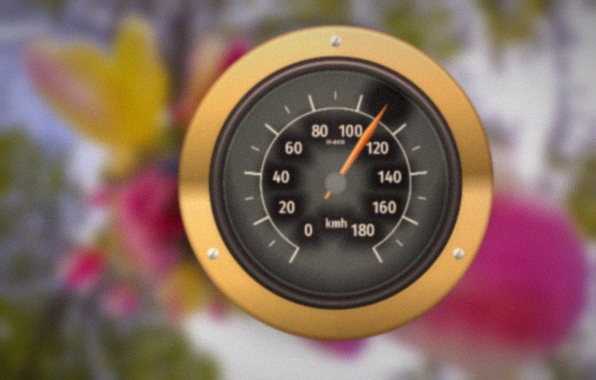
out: 110 km/h
